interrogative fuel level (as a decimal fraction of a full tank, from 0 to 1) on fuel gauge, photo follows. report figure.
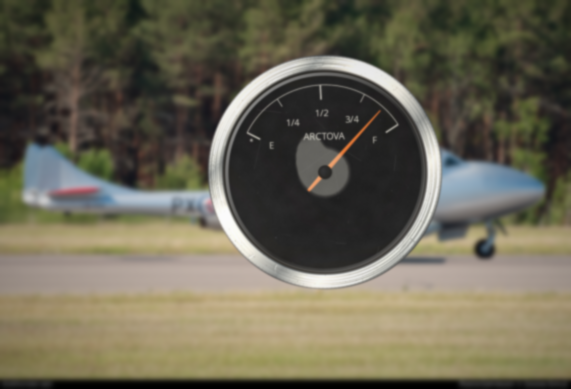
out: 0.875
